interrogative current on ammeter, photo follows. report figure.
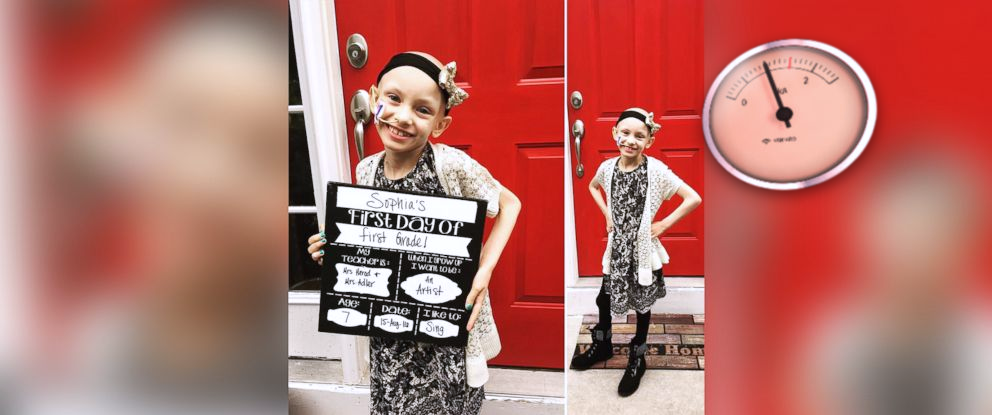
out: 1 kA
